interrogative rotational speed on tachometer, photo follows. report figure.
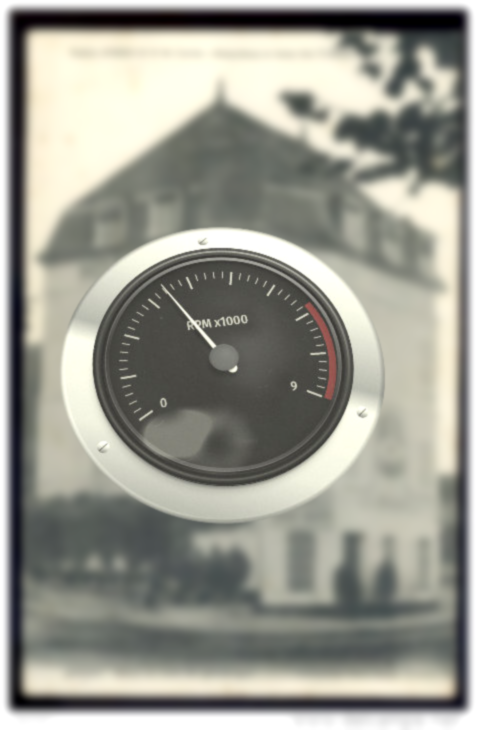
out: 3400 rpm
